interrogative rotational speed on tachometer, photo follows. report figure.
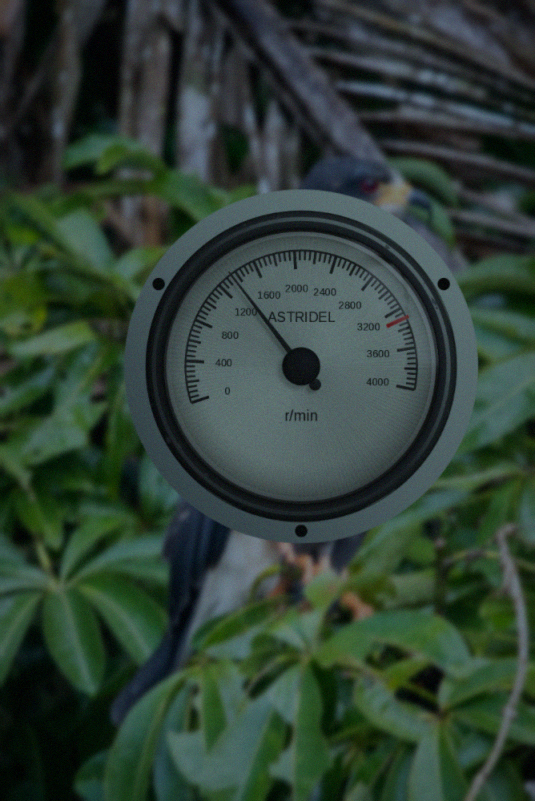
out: 1350 rpm
